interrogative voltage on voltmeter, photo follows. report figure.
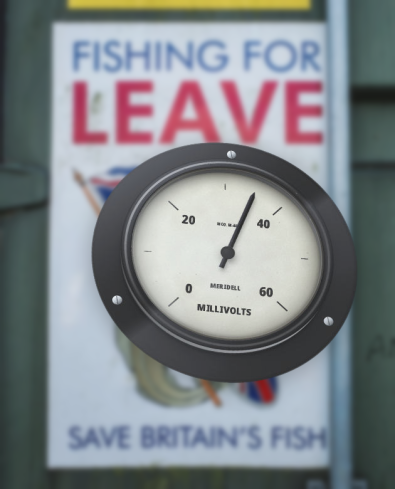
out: 35 mV
